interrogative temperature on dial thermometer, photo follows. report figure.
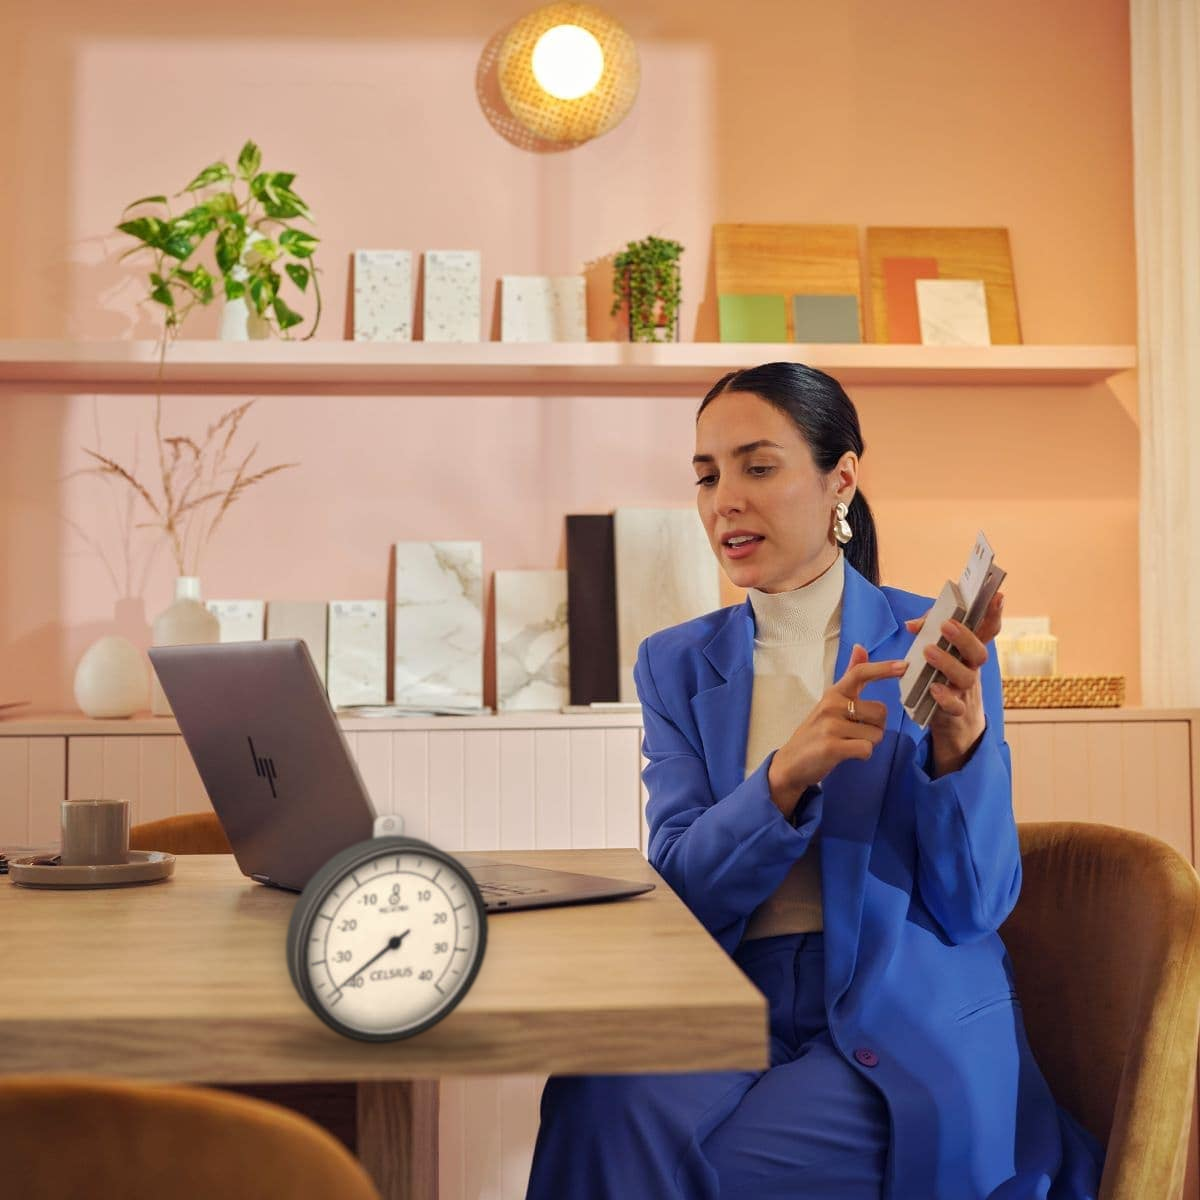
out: -37.5 °C
